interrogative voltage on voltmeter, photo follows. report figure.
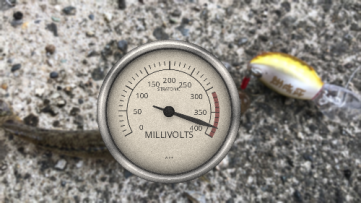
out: 380 mV
